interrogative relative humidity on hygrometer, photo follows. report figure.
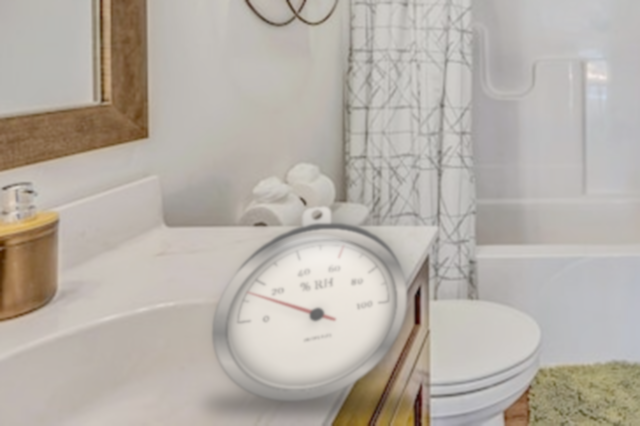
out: 15 %
